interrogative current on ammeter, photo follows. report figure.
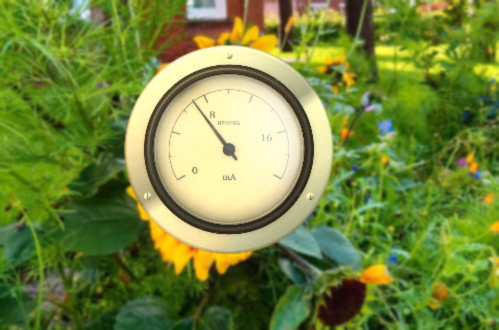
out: 7 mA
